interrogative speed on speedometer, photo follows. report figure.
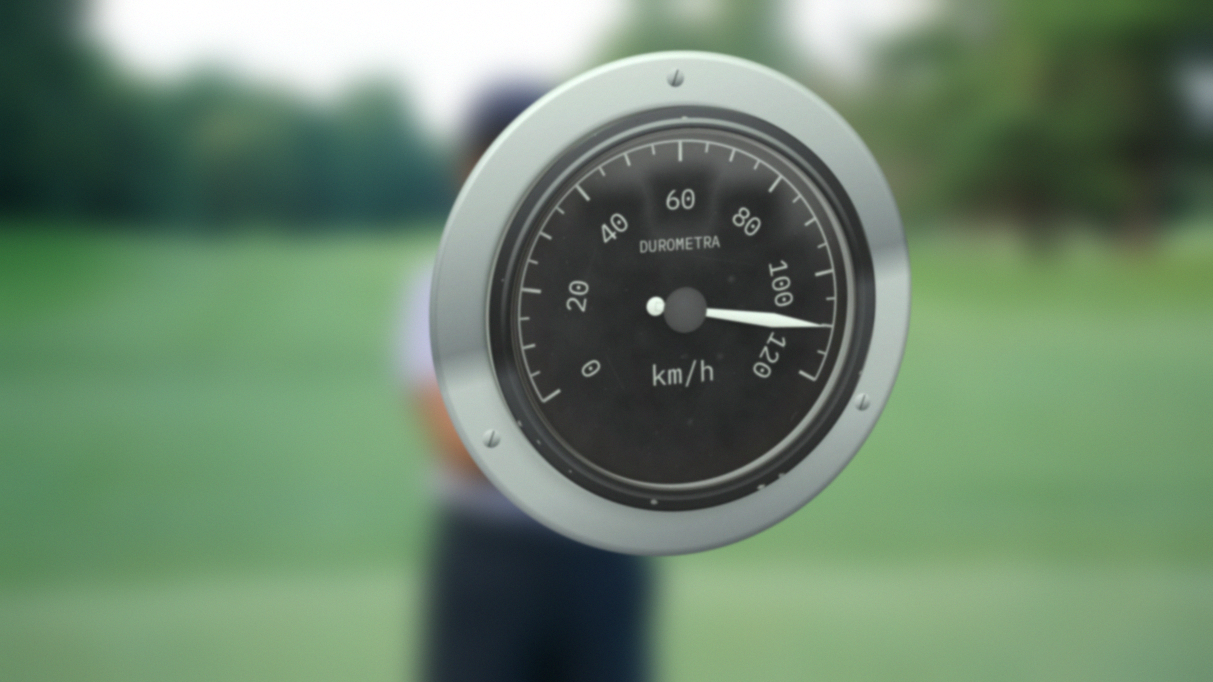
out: 110 km/h
